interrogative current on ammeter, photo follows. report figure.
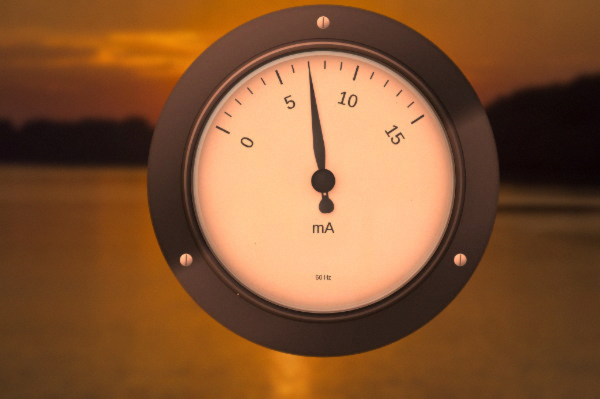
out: 7 mA
